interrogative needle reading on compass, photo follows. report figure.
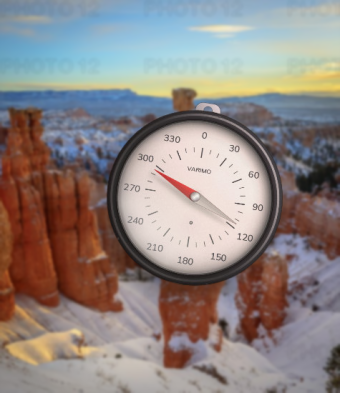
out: 295 °
